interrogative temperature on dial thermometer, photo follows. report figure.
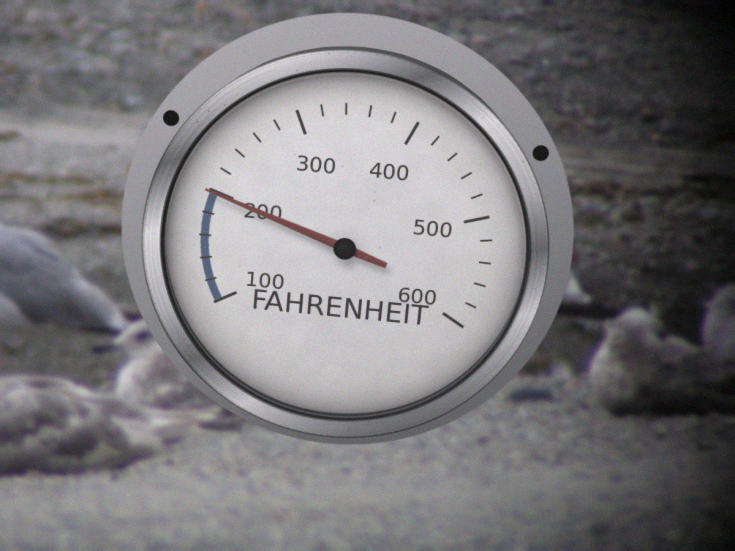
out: 200 °F
